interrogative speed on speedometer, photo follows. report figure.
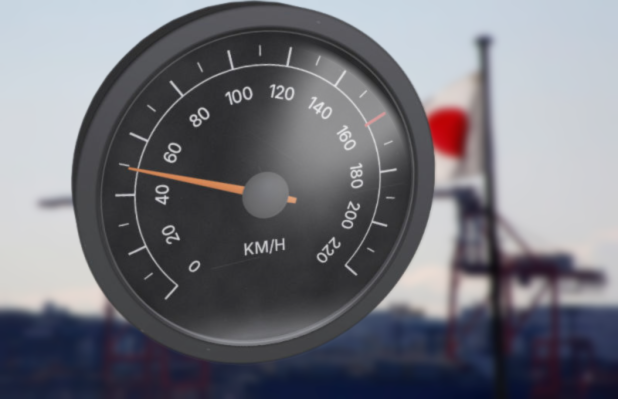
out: 50 km/h
